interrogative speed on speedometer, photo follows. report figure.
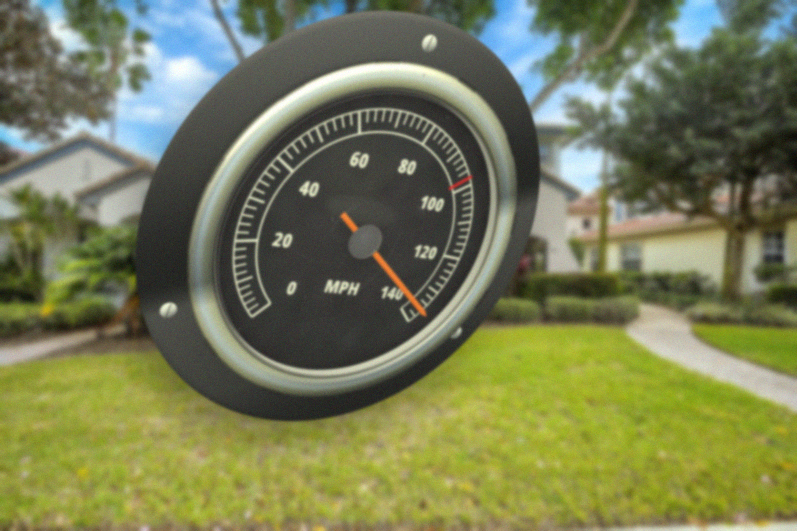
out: 136 mph
